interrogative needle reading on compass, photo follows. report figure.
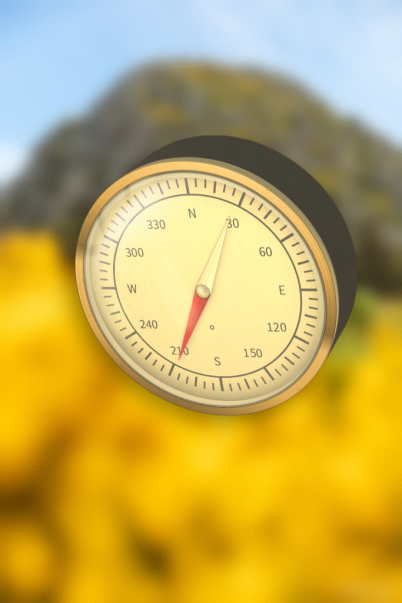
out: 207.5 °
